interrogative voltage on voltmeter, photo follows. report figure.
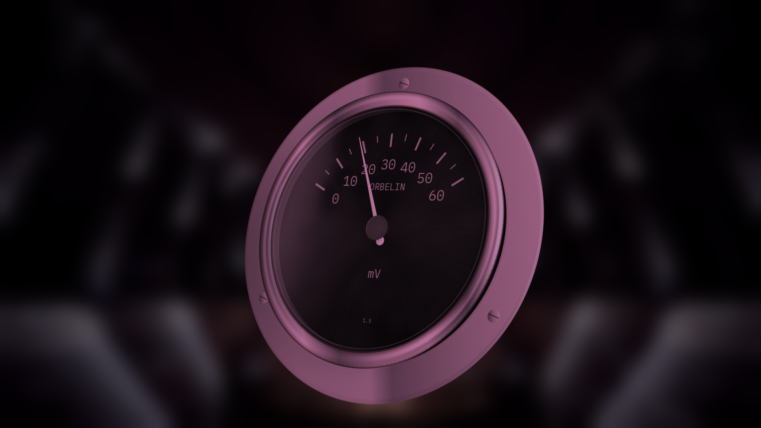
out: 20 mV
